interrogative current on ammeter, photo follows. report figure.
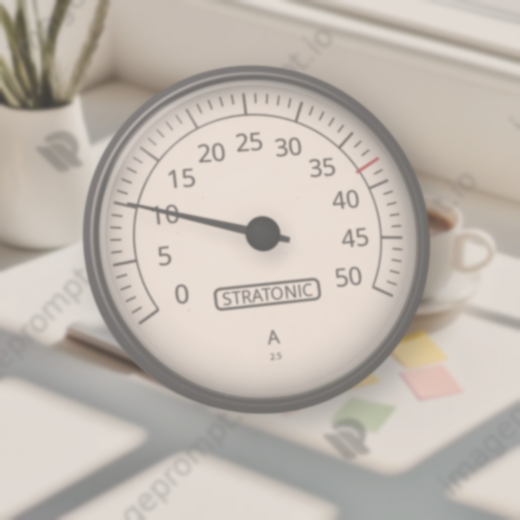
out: 10 A
